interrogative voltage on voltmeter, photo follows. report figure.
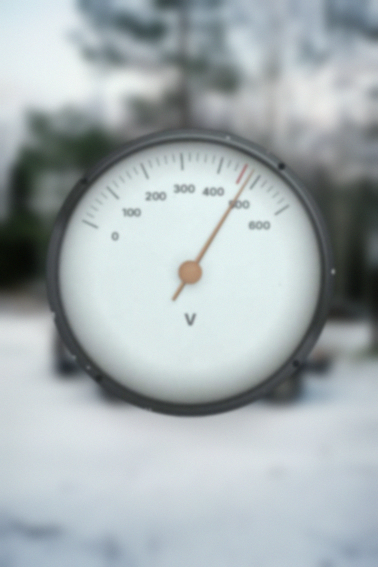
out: 480 V
